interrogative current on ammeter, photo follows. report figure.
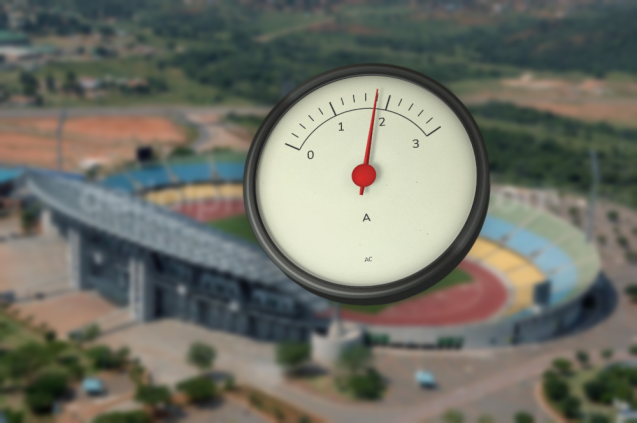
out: 1.8 A
